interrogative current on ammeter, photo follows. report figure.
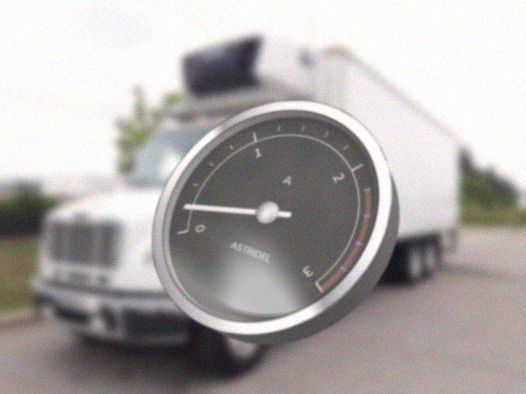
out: 0.2 A
